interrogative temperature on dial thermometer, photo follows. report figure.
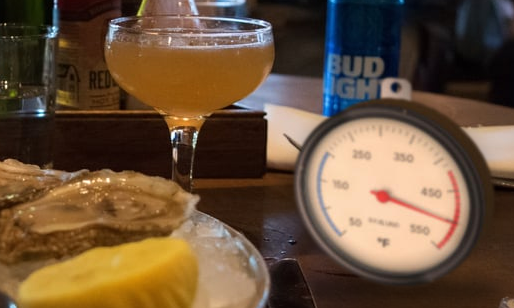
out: 500 °F
